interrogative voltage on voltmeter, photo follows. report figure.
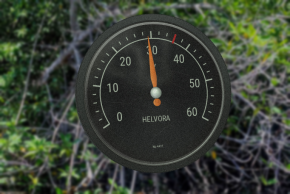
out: 29 V
